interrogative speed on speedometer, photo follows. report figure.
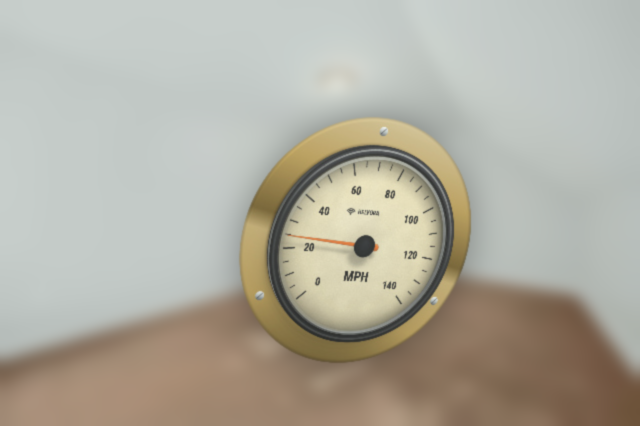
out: 25 mph
